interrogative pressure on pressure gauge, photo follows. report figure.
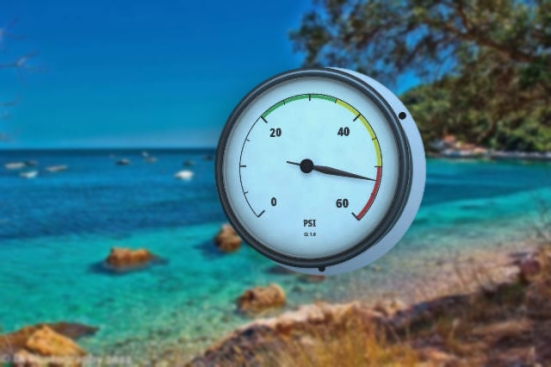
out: 52.5 psi
